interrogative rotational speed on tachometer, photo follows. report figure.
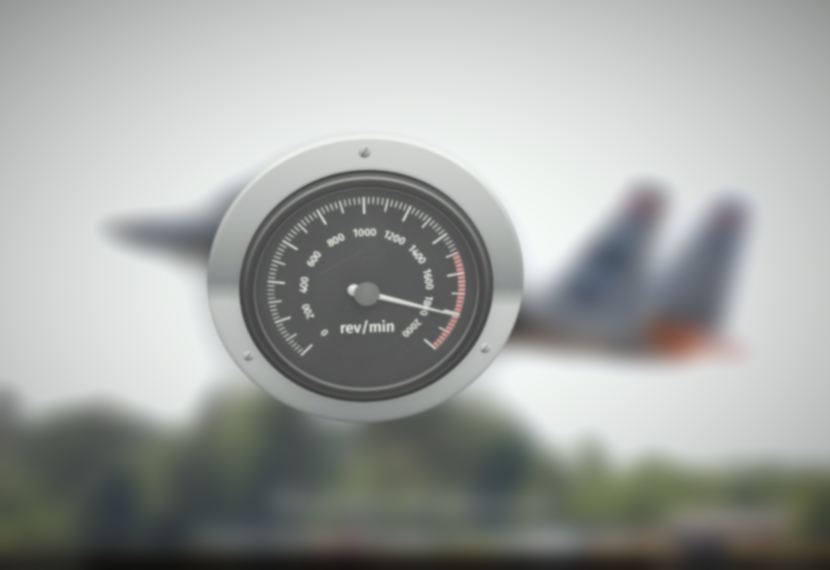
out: 1800 rpm
